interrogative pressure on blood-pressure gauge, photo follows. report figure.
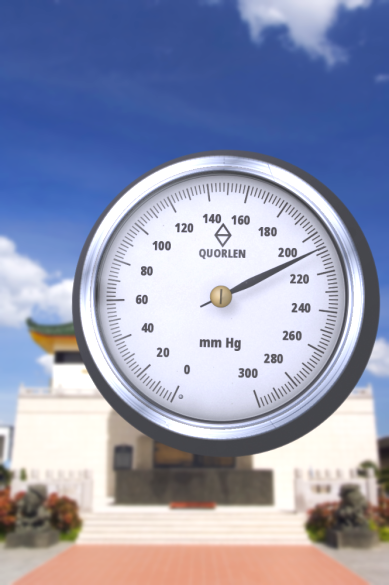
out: 208 mmHg
